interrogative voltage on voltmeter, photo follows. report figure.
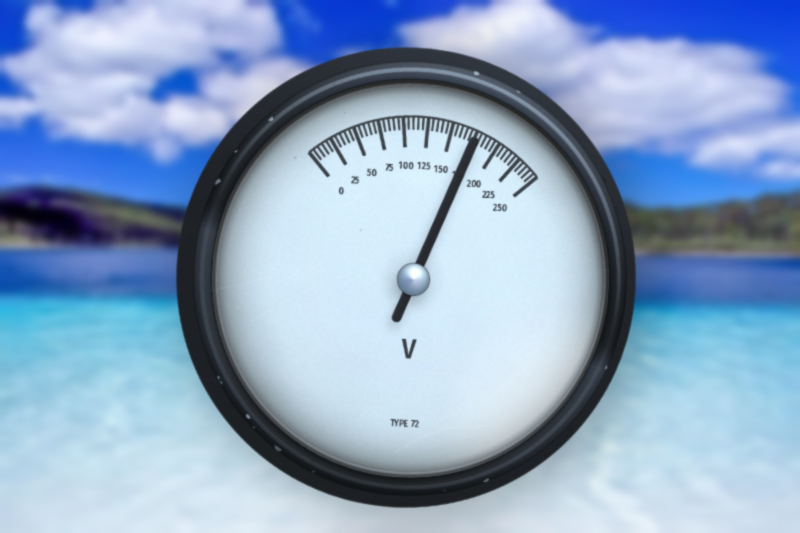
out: 175 V
